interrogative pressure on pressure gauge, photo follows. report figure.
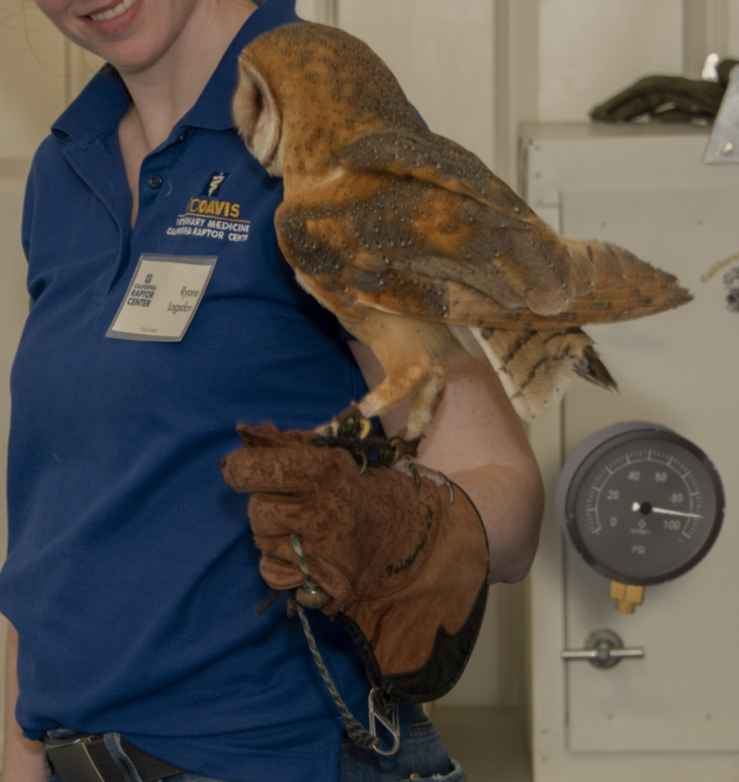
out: 90 psi
